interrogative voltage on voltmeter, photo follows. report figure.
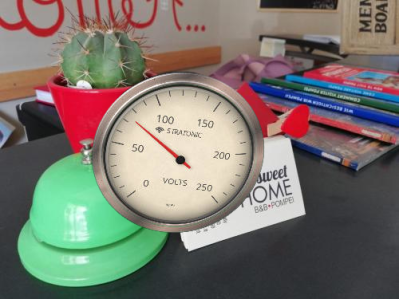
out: 75 V
